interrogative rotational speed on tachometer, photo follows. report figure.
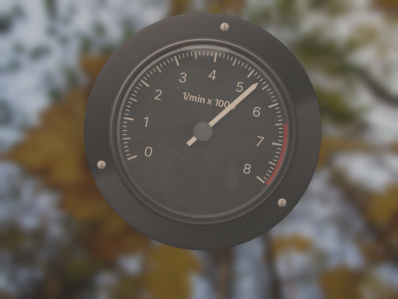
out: 5300 rpm
